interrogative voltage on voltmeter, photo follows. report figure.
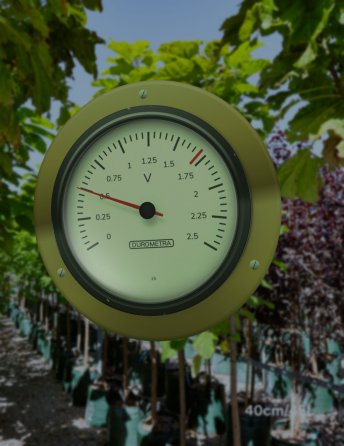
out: 0.5 V
